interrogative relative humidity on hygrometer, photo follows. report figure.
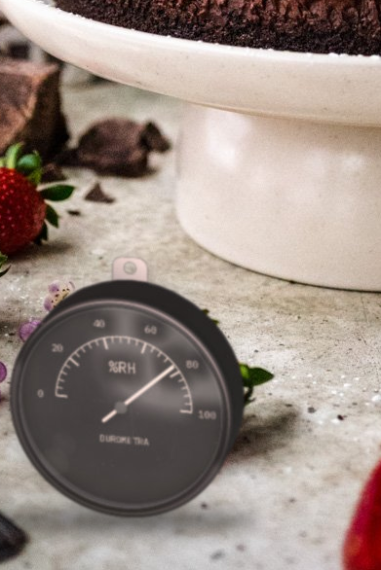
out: 76 %
